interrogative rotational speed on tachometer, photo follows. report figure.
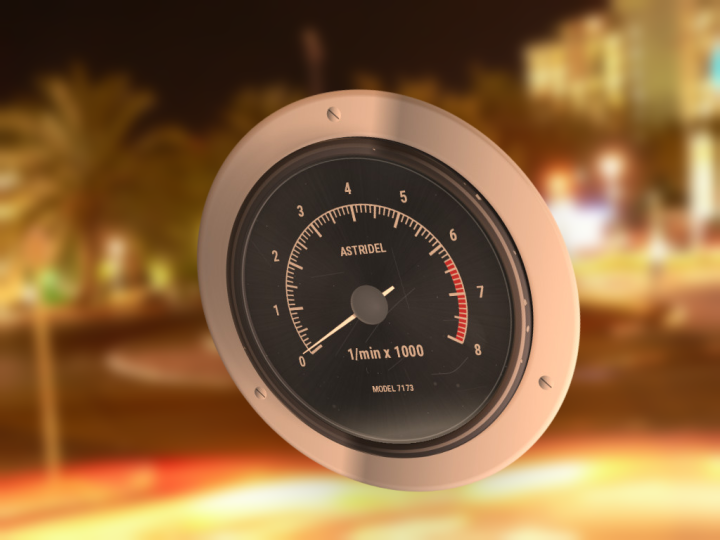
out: 100 rpm
